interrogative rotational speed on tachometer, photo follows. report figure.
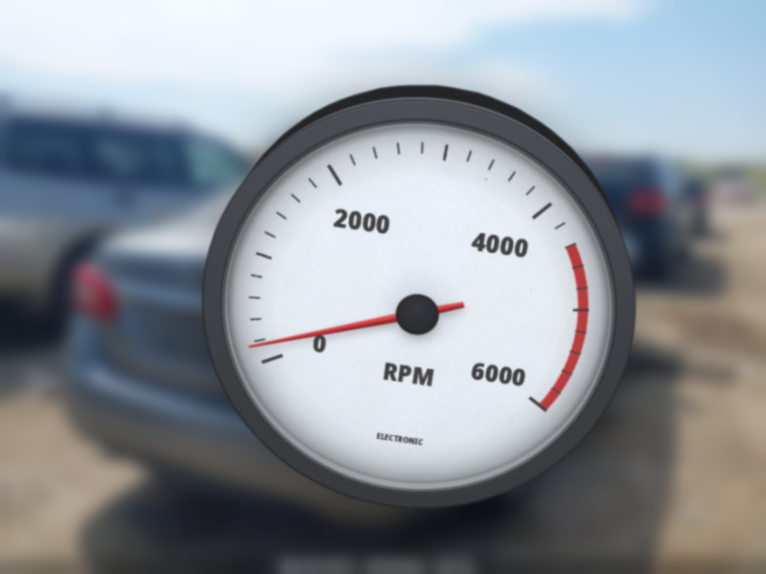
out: 200 rpm
